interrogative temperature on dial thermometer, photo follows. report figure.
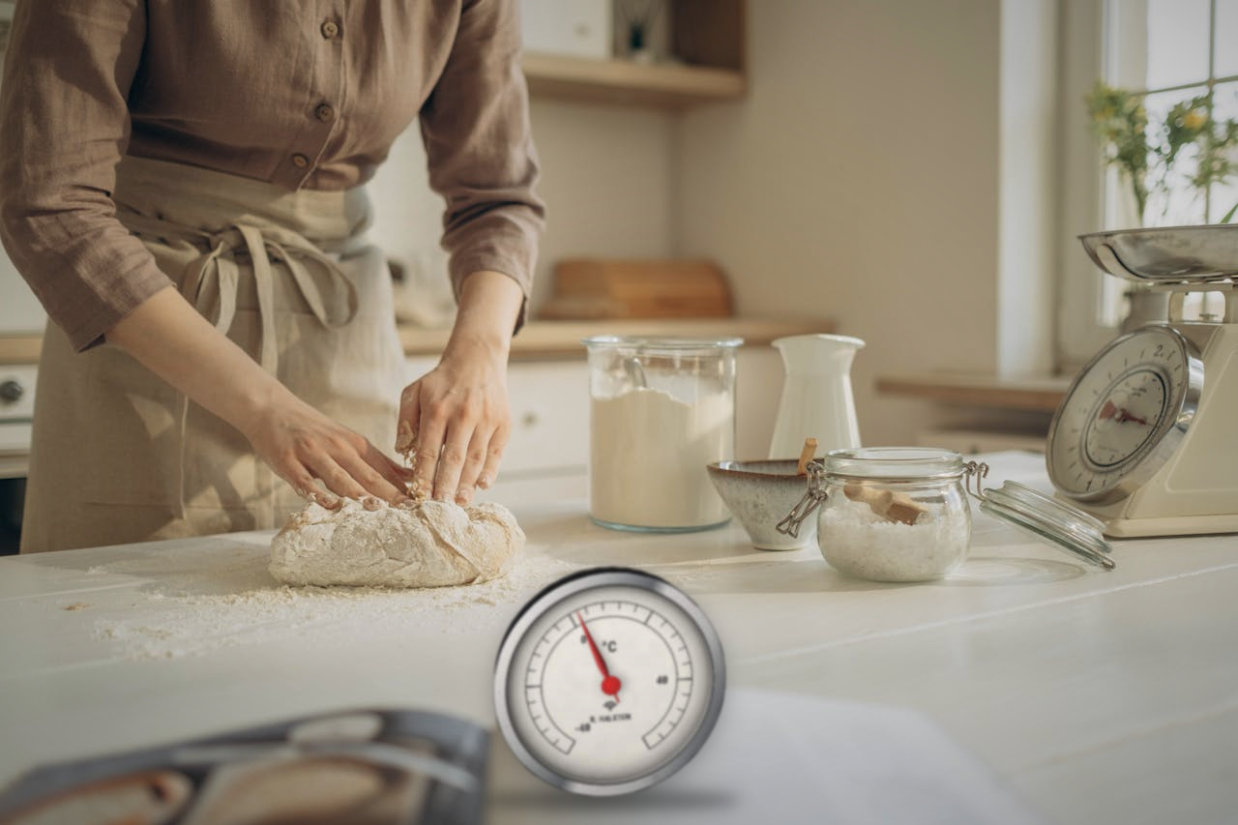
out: 2 °C
